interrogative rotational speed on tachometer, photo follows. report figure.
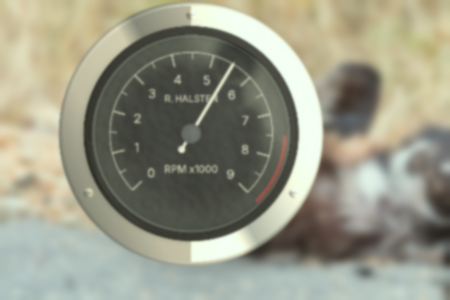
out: 5500 rpm
